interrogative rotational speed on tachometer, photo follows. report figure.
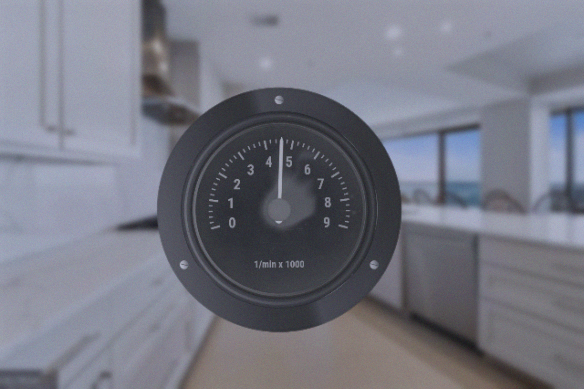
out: 4600 rpm
